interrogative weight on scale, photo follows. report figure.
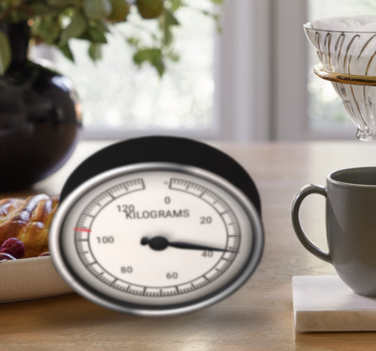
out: 35 kg
